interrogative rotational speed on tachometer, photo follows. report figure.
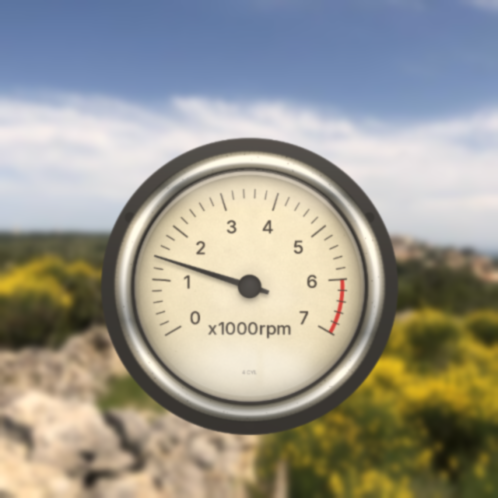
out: 1400 rpm
